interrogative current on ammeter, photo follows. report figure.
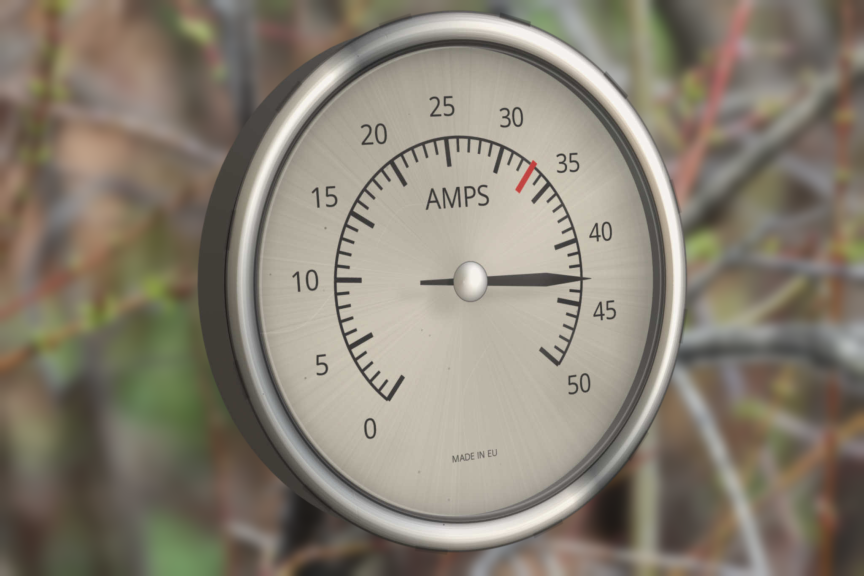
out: 43 A
